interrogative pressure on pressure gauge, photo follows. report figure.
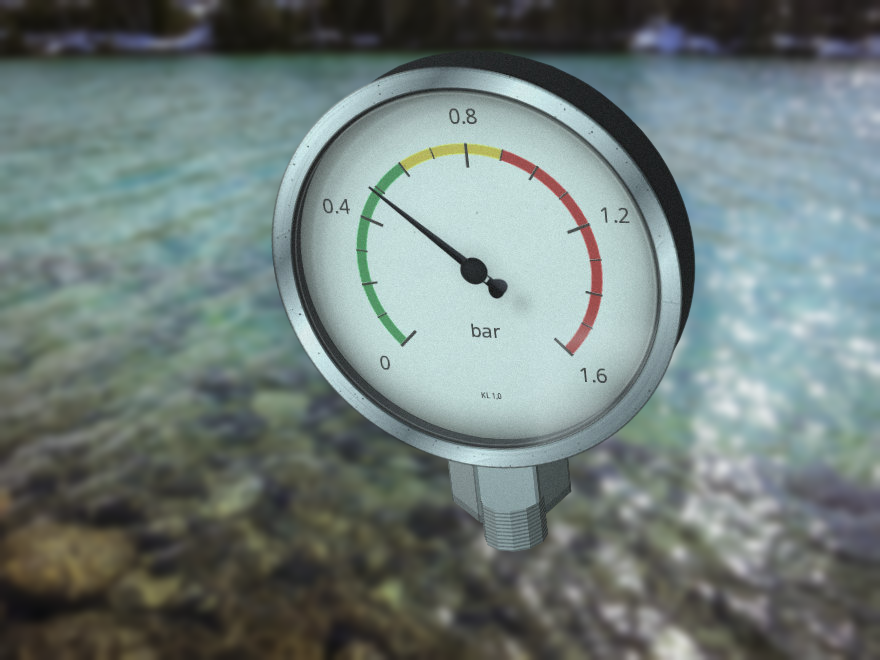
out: 0.5 bar
